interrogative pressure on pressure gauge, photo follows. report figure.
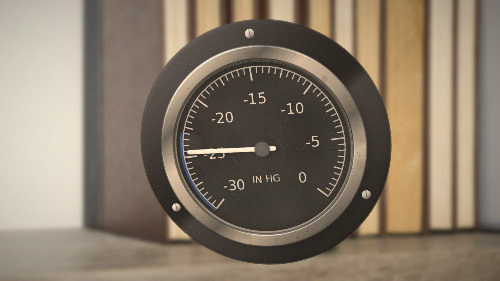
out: -24.5 inHg
